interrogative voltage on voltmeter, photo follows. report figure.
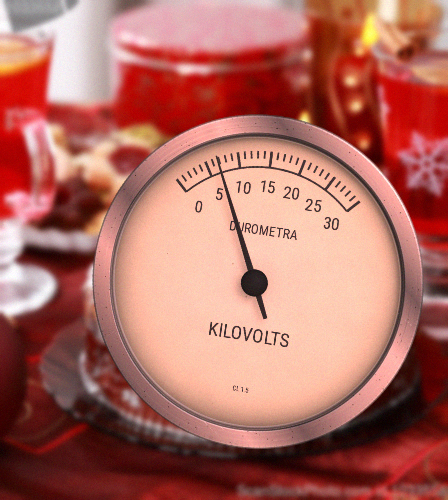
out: 7 kV
